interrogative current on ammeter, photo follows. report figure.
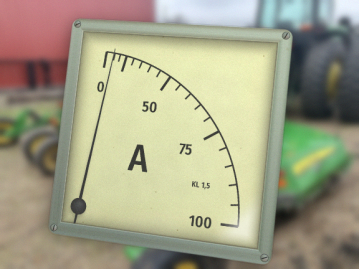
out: 15 A
